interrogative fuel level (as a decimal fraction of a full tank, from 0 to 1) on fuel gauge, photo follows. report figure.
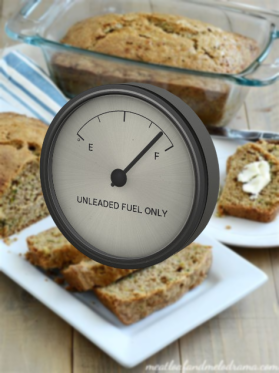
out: 0.875
